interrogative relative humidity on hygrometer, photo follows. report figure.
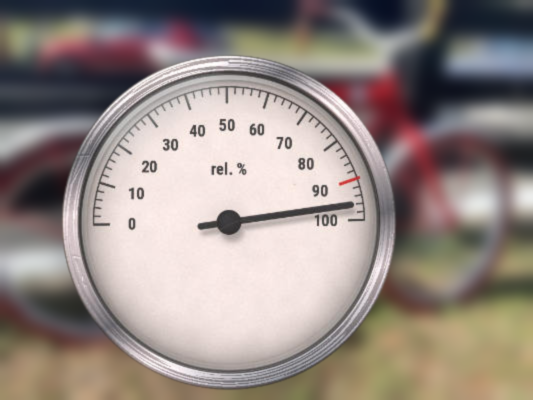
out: 96 %
